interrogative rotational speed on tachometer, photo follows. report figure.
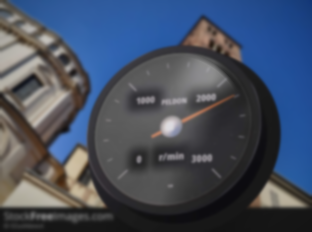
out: 2200 rpm
